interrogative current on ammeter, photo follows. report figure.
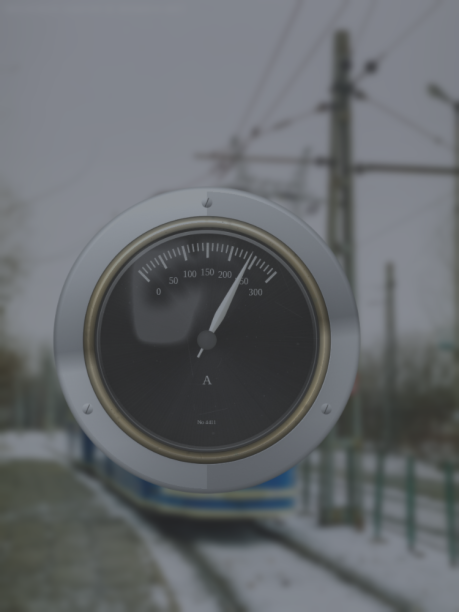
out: 240 A
